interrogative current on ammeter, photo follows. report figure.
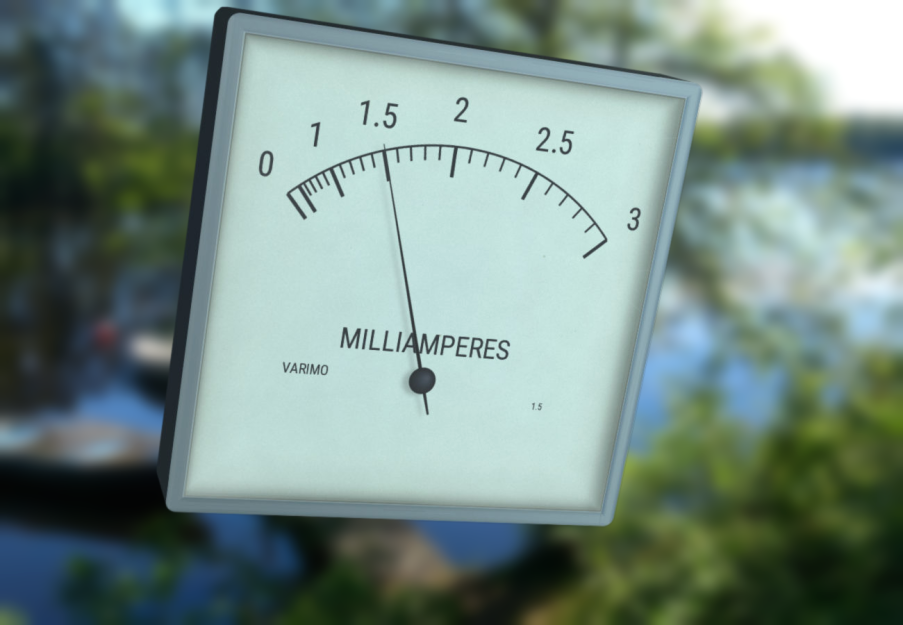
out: 1.5 mA
